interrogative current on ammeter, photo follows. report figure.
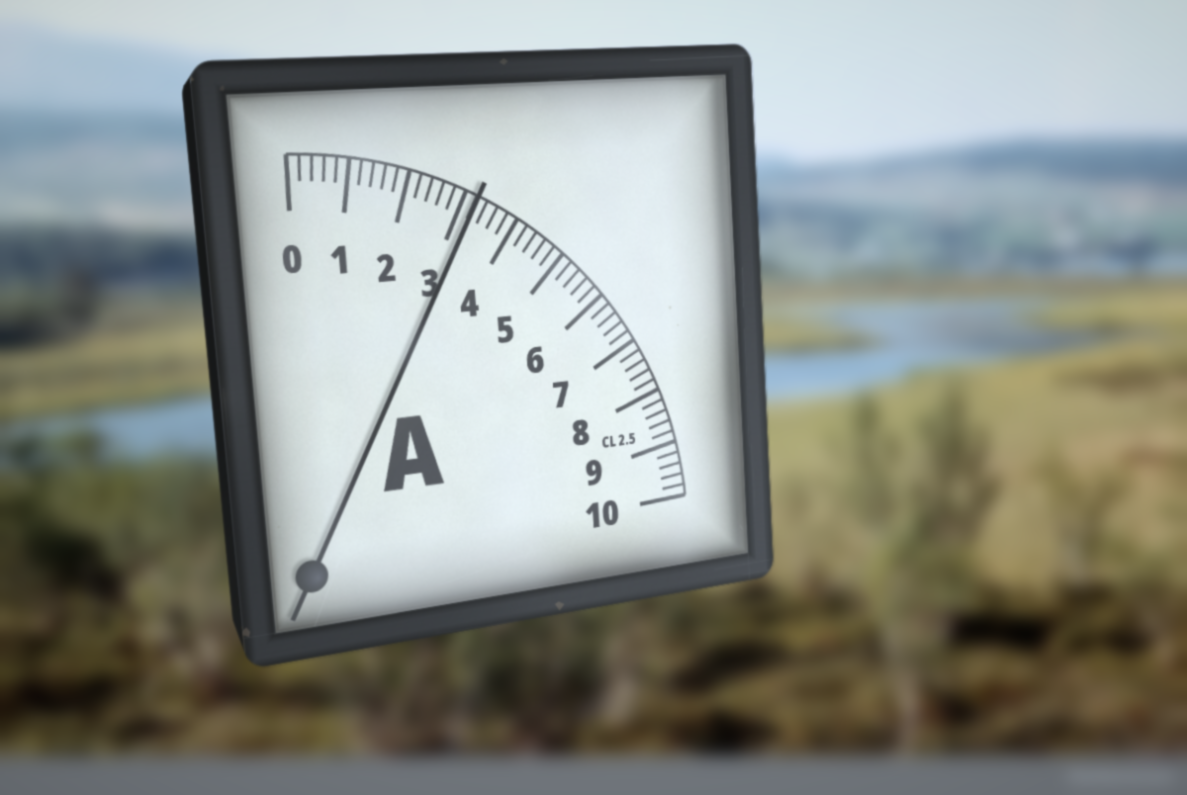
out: 3.2 A
